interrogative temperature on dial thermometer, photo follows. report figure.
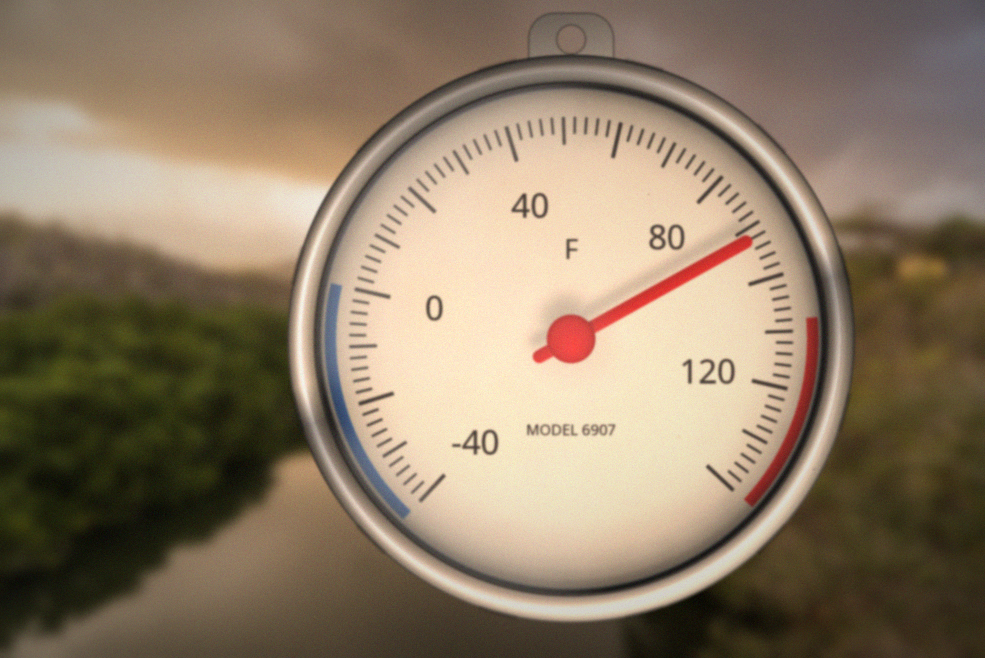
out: 92 °F
